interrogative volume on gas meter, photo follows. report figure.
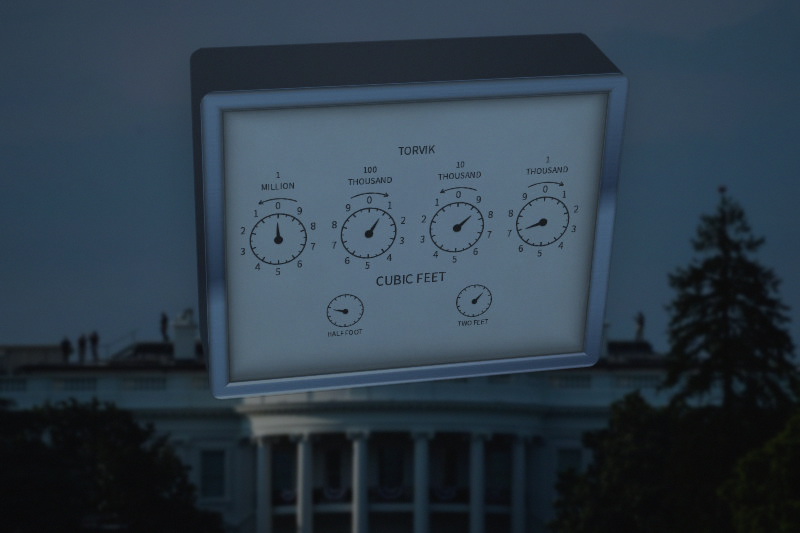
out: 8700 ft³
